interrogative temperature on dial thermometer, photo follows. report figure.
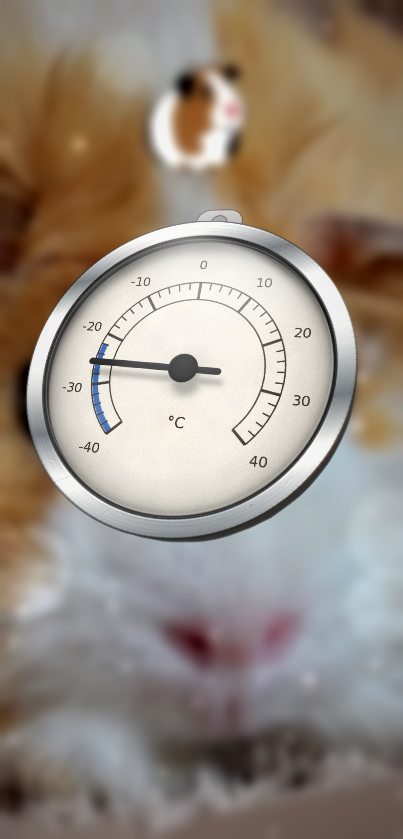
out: -26 °C
